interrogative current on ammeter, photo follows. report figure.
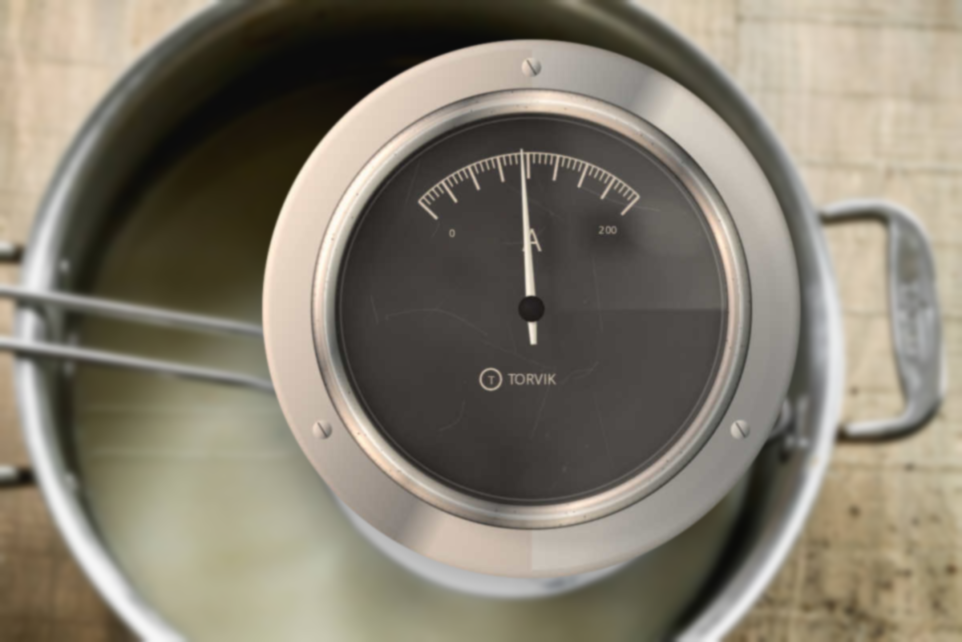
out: 95 A
